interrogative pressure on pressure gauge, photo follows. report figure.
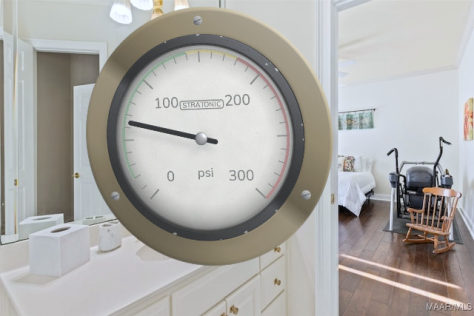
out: 65 psi
